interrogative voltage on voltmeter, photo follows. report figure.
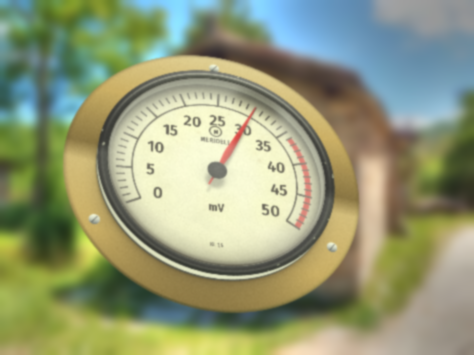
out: 30 mV
